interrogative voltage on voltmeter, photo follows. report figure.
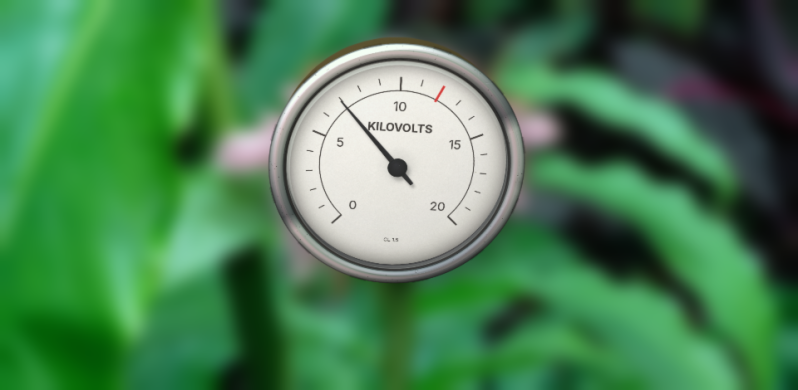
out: 7 kV
